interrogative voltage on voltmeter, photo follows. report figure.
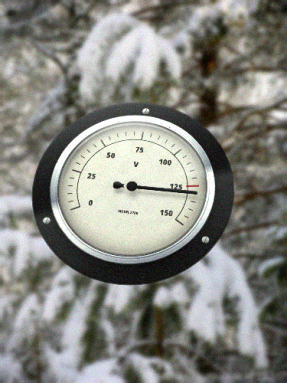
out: 130 V
